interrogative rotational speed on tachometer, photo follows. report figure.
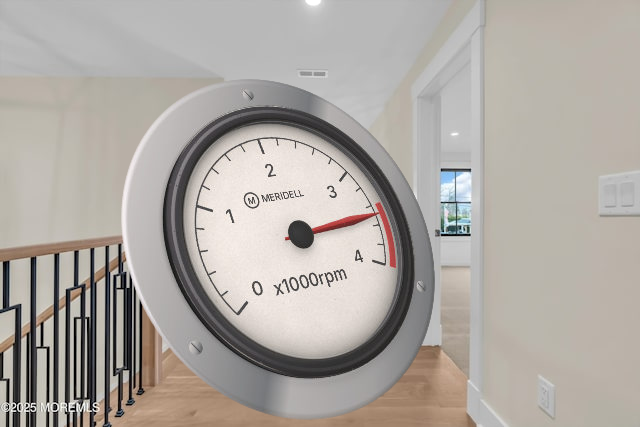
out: 3500 rpm
